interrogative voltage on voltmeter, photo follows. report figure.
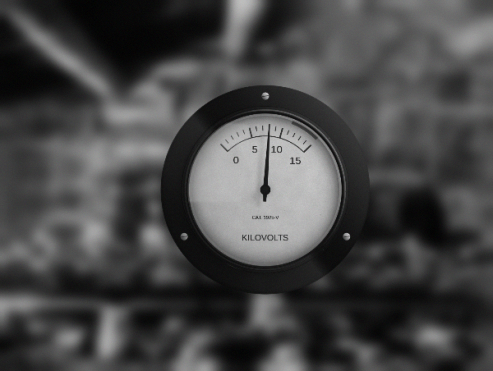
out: 8 kV
